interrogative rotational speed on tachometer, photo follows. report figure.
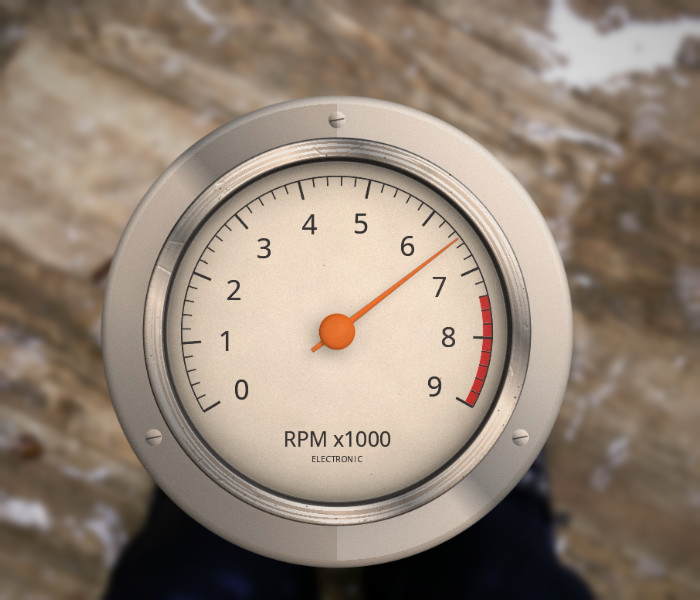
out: 6500 rpm
